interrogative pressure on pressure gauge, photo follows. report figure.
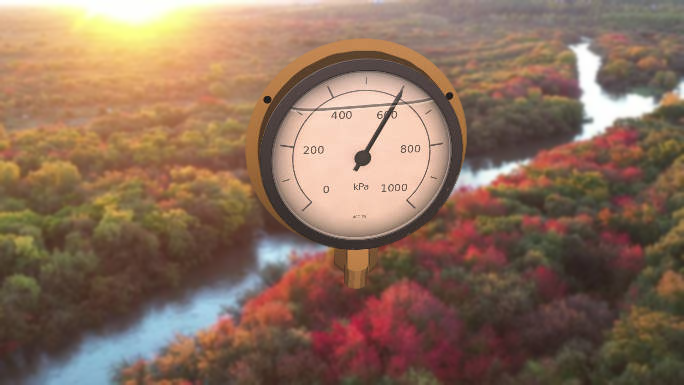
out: 600 kPa
